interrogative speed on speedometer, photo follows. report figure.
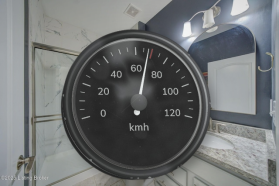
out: 67.5 km/h
